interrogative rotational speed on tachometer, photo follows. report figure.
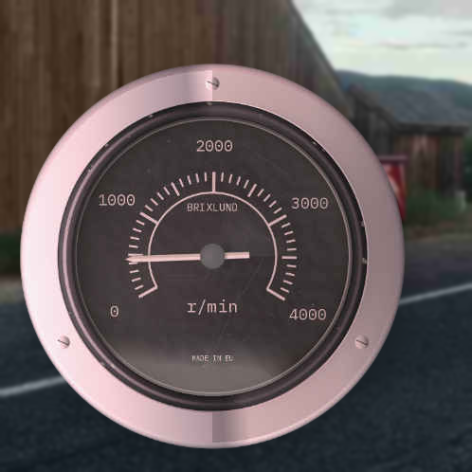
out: 450 rpm
